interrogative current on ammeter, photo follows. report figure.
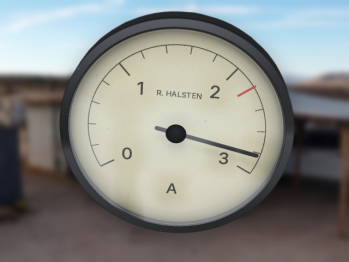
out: 2.8 A
